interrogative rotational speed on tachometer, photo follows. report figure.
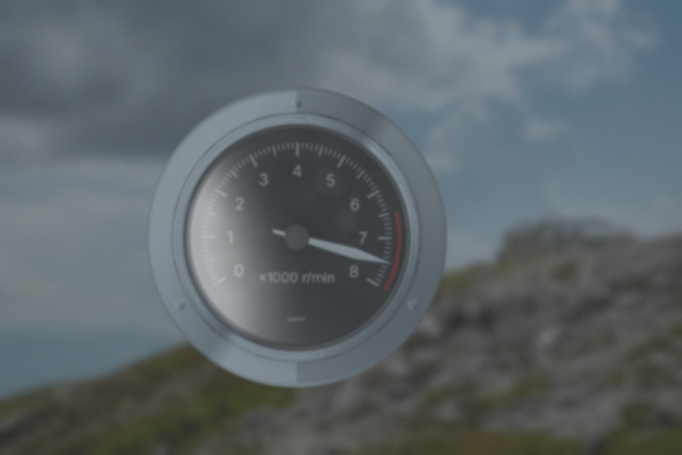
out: 7500 rpm
